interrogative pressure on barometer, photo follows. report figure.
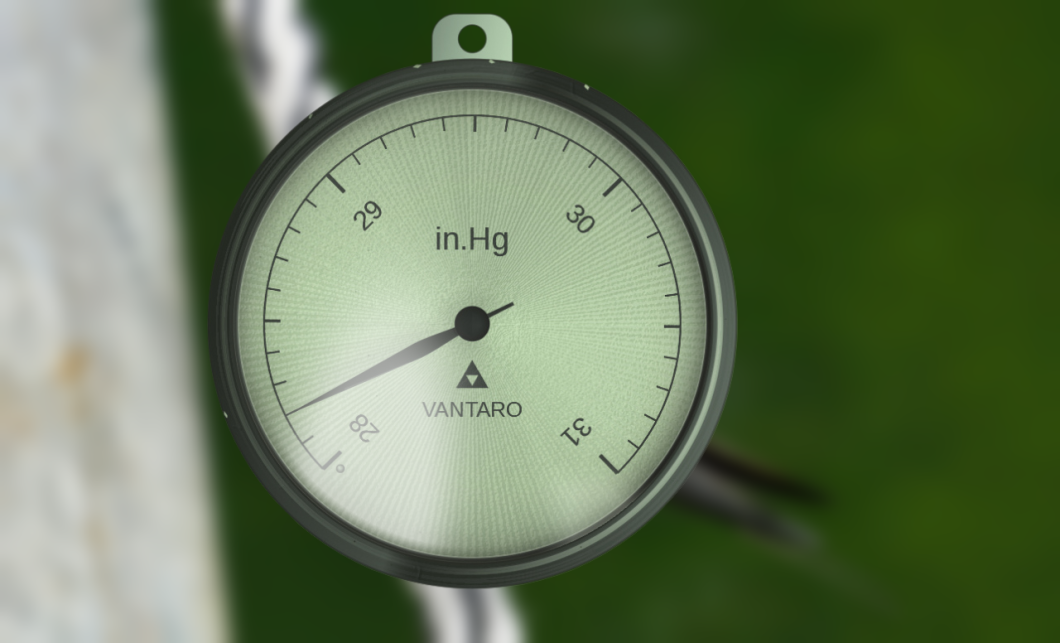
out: 28.2 inHg
